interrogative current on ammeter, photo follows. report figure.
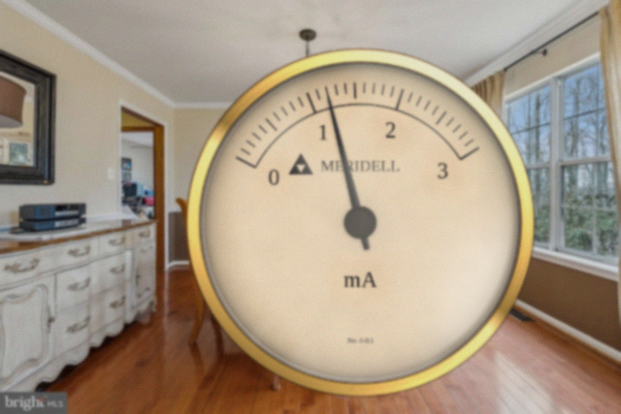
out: 1.2 mA
